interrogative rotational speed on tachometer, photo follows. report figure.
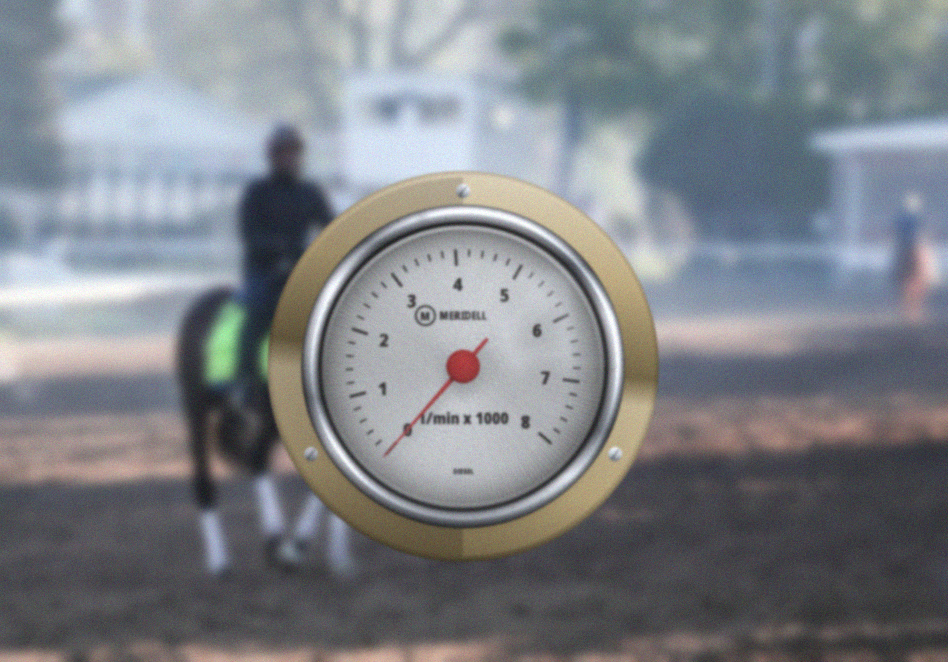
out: 0 rpm
